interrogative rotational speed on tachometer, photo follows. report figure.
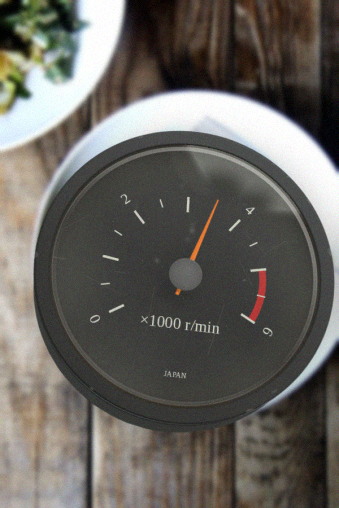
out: 3500 rpm
